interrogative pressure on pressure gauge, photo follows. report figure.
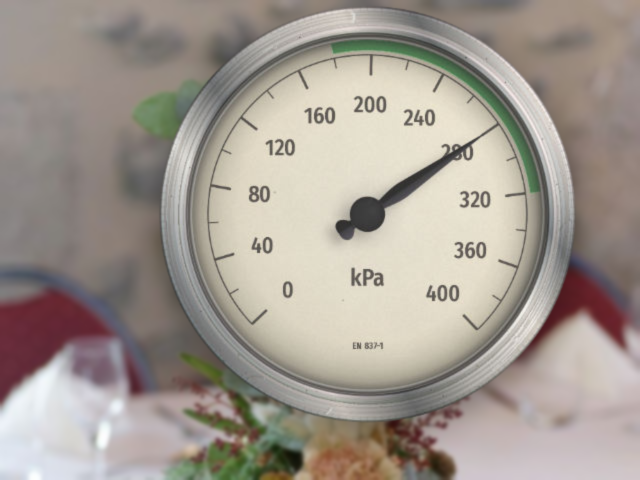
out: 280 kPa
